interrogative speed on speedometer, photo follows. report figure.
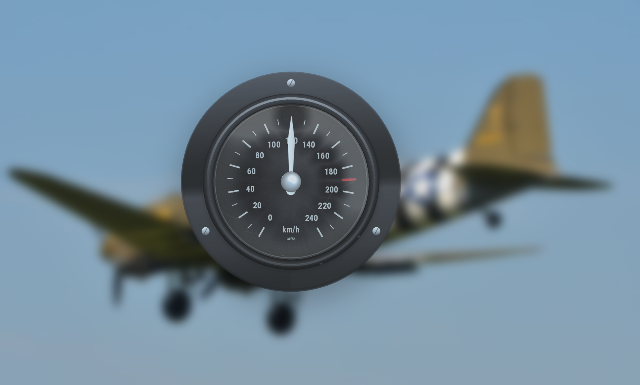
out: 120 km/h
